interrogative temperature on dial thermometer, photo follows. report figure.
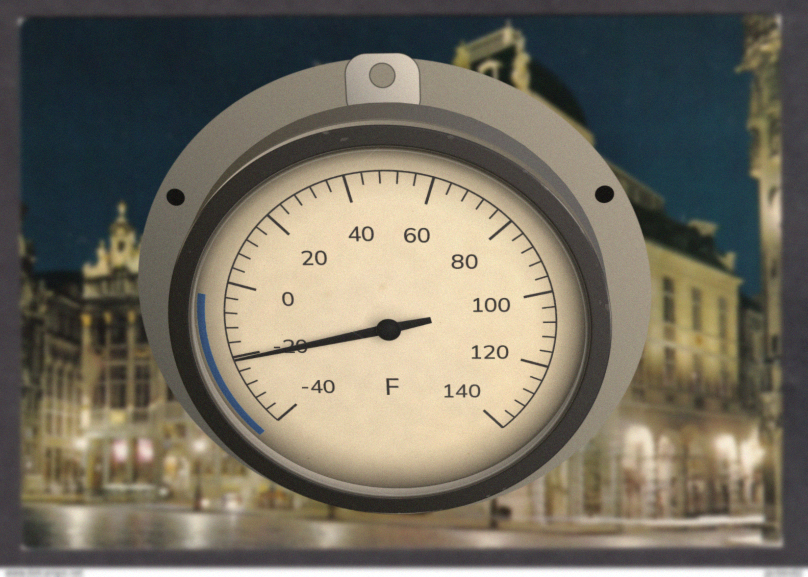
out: -20 °F
